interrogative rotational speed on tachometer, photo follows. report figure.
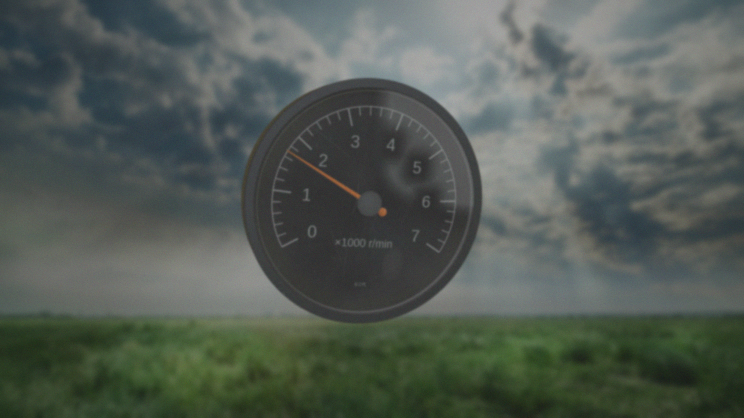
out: 1700 rpm
